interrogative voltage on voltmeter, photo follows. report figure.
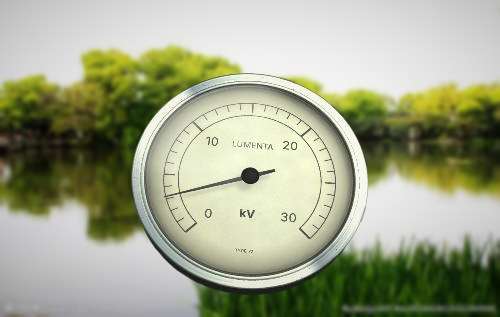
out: 3 kV
